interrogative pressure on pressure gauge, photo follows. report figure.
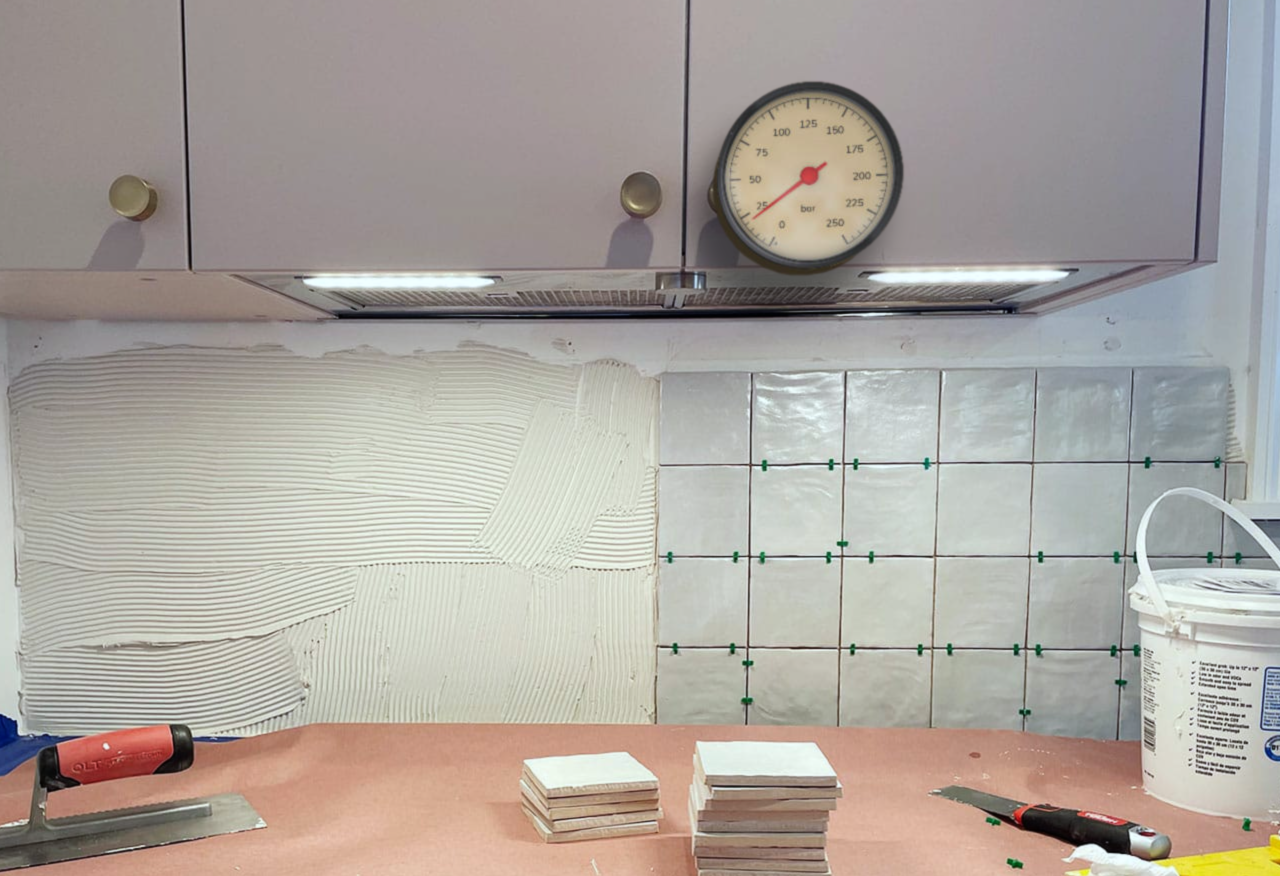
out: 20 bar
